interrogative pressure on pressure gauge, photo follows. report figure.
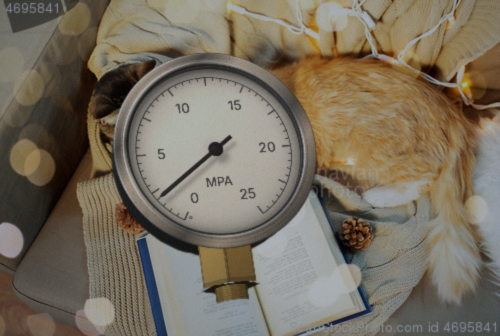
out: 2 MPa
